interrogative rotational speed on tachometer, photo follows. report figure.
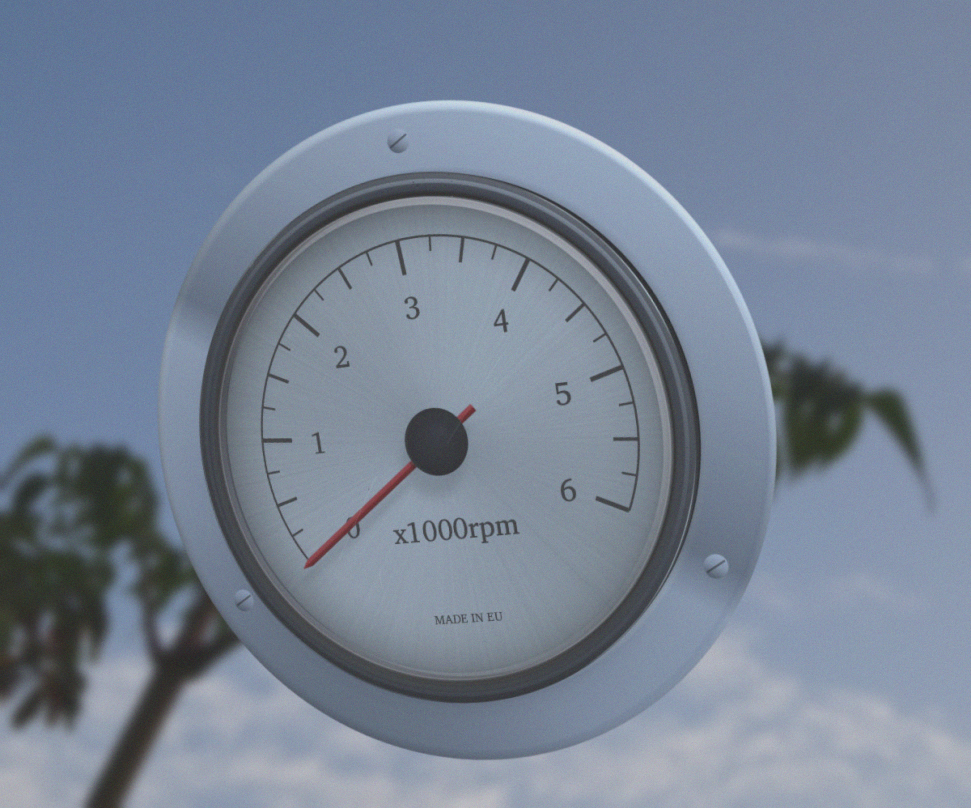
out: 0 rpm
